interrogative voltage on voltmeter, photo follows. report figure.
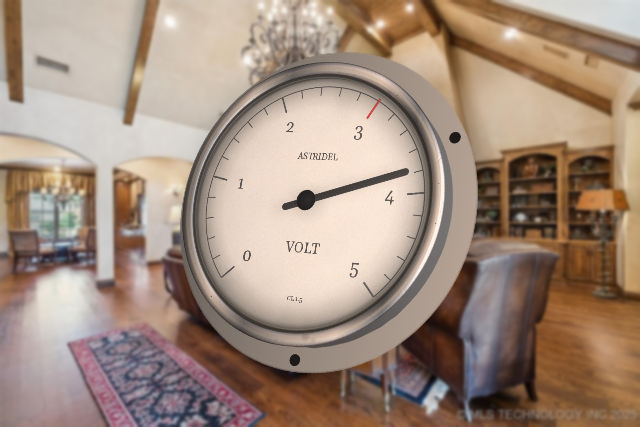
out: 3.8 V
